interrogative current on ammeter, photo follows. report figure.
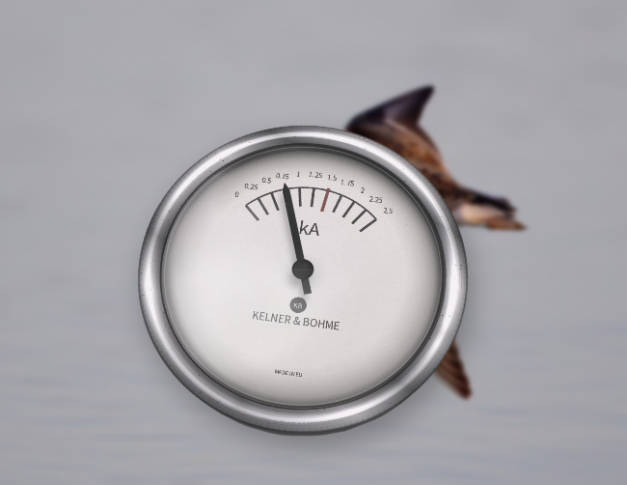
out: 0.75 kA
